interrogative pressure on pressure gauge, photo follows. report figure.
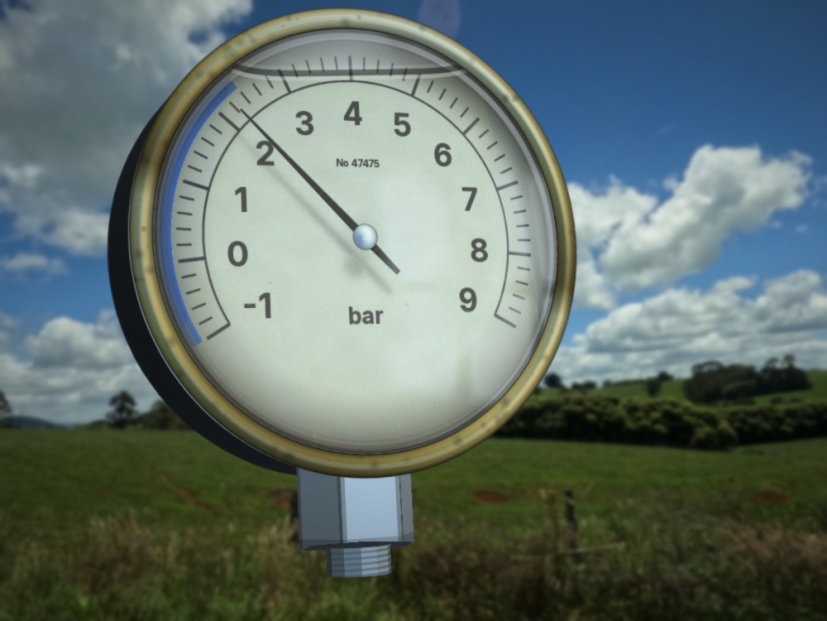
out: 2.2 bar
